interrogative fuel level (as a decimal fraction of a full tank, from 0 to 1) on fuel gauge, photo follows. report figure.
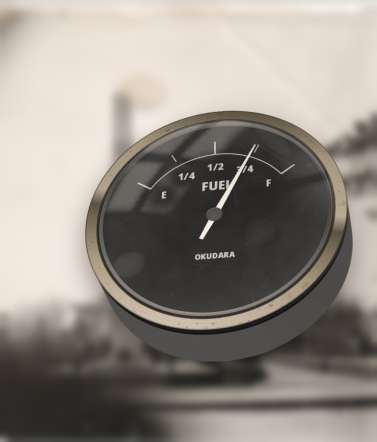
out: 0.75
